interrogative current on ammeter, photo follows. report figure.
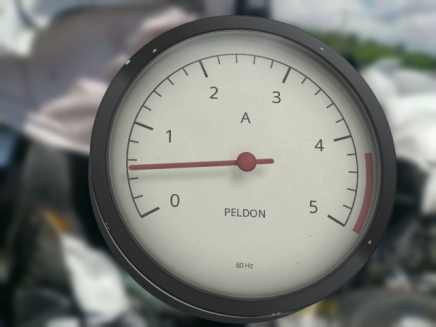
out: 0.5 A
